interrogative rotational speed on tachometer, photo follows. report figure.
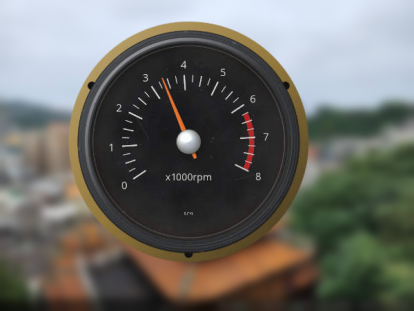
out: 3375 rpm
